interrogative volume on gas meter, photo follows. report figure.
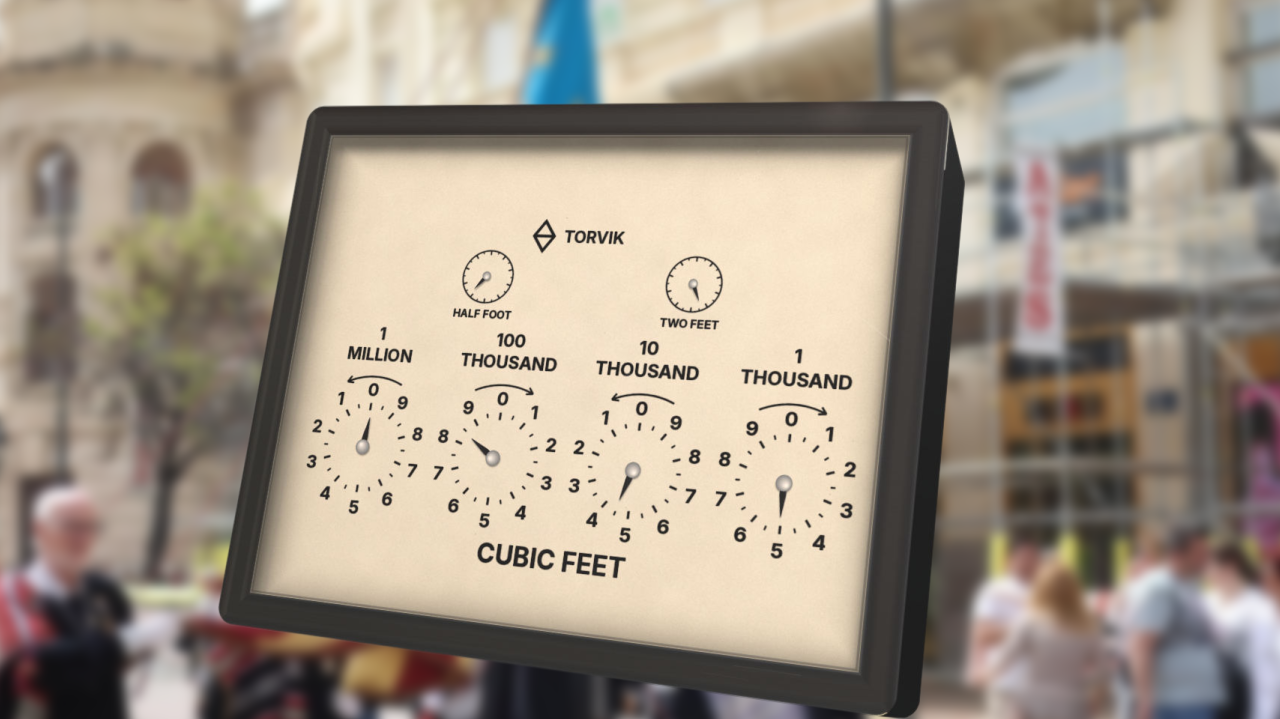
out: 984500 ft³
